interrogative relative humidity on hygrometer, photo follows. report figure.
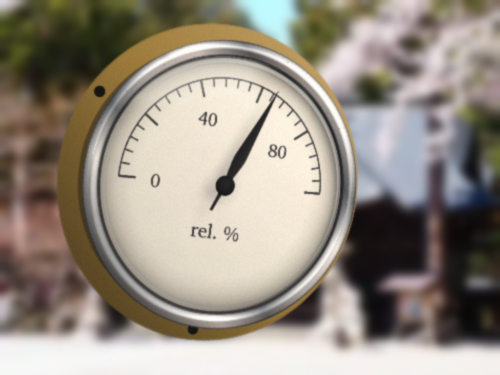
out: 64 %
